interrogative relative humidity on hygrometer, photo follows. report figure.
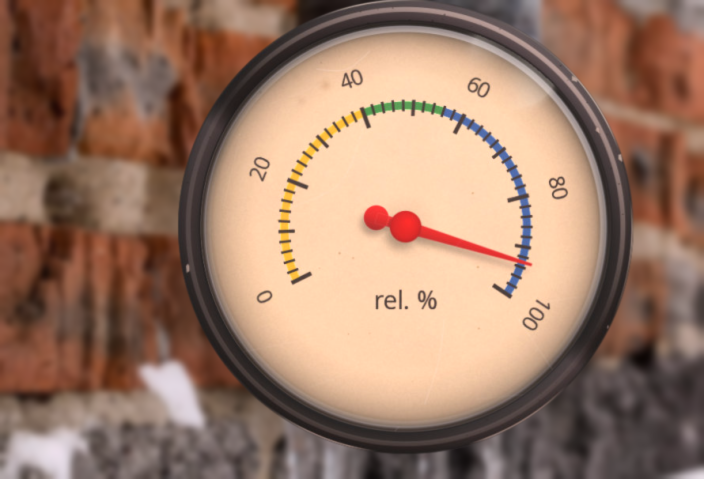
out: 93 %
